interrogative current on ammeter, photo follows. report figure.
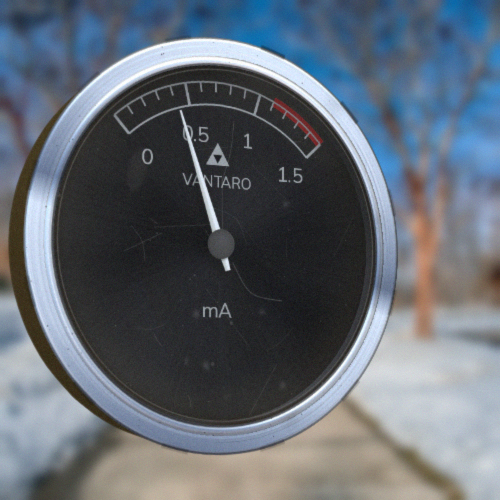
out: 0.4 mA
